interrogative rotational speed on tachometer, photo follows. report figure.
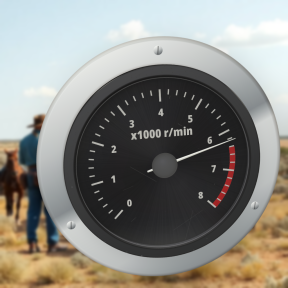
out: 6200 rpm
